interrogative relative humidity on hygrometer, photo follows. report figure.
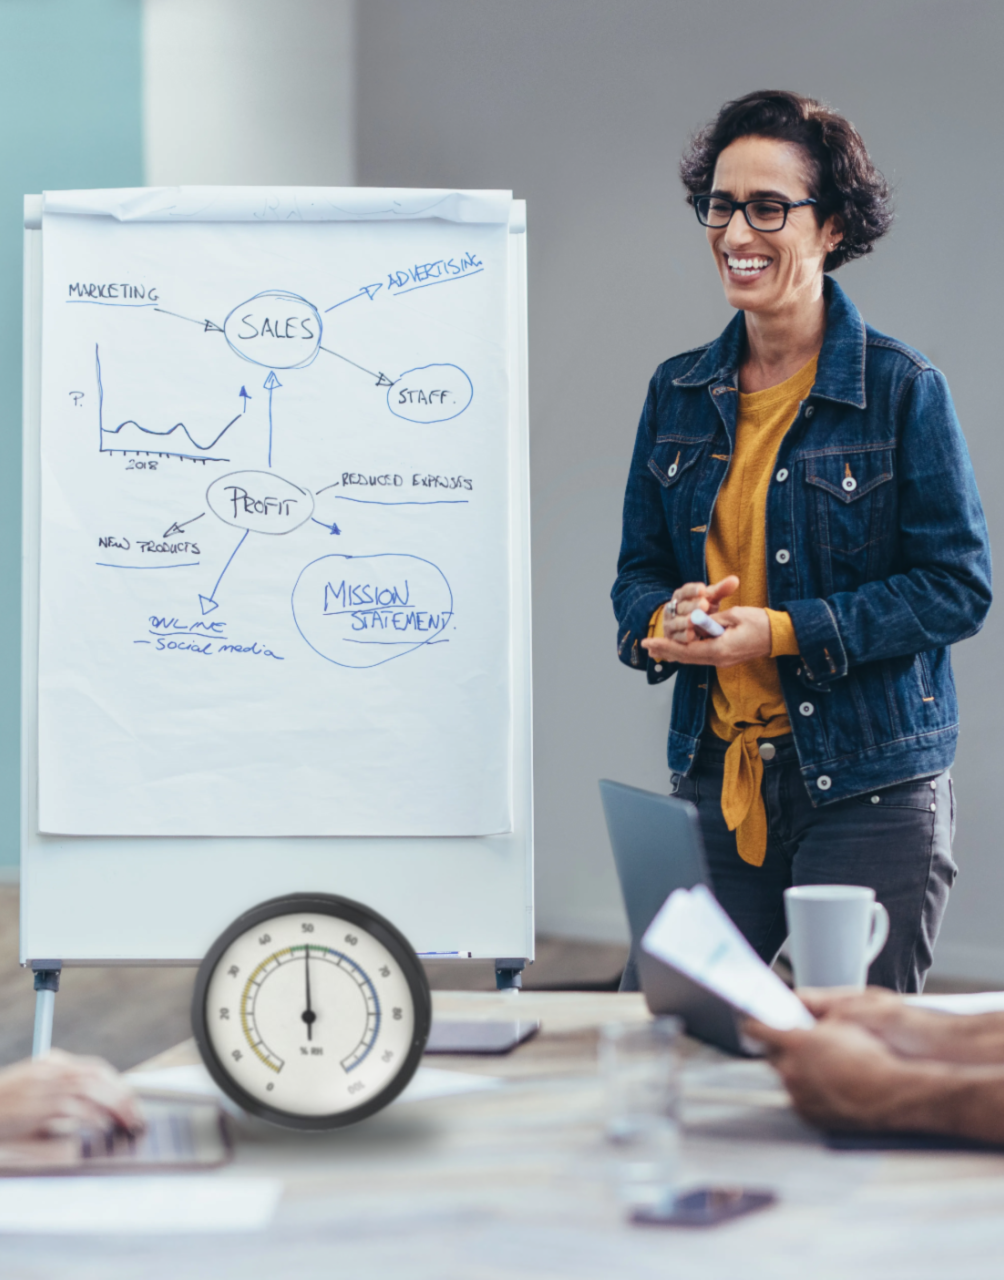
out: 50 %
